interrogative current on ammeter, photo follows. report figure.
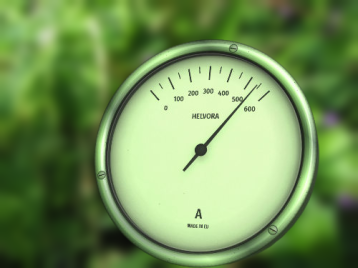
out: 550 A
